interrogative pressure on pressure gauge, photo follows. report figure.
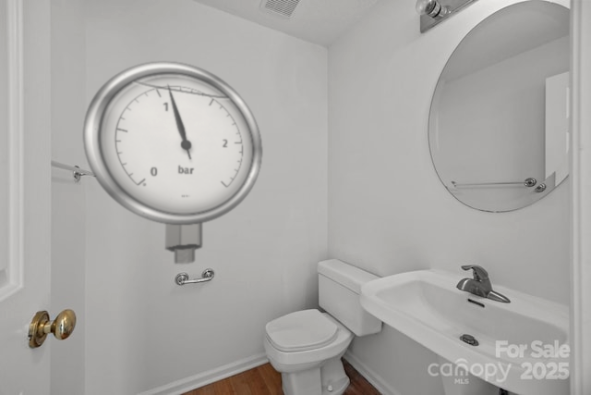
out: 1.1 bar
